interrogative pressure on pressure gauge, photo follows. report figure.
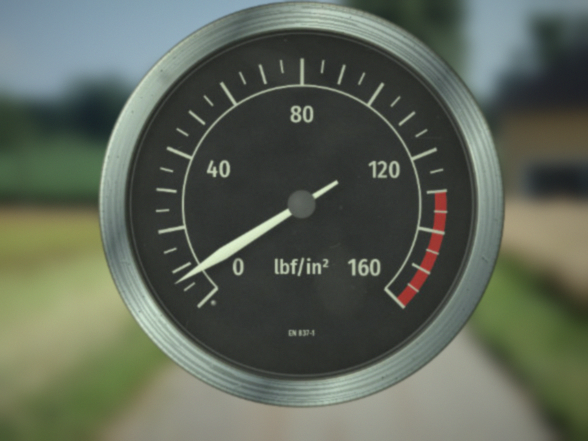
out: 7.5 psi
